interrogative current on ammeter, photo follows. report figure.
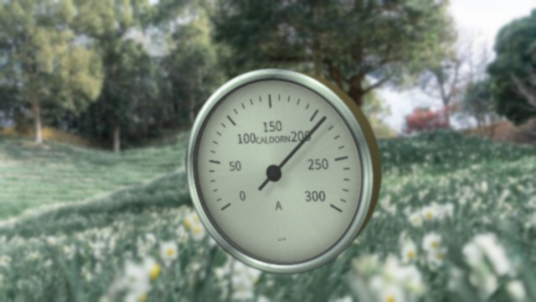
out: 210 A
